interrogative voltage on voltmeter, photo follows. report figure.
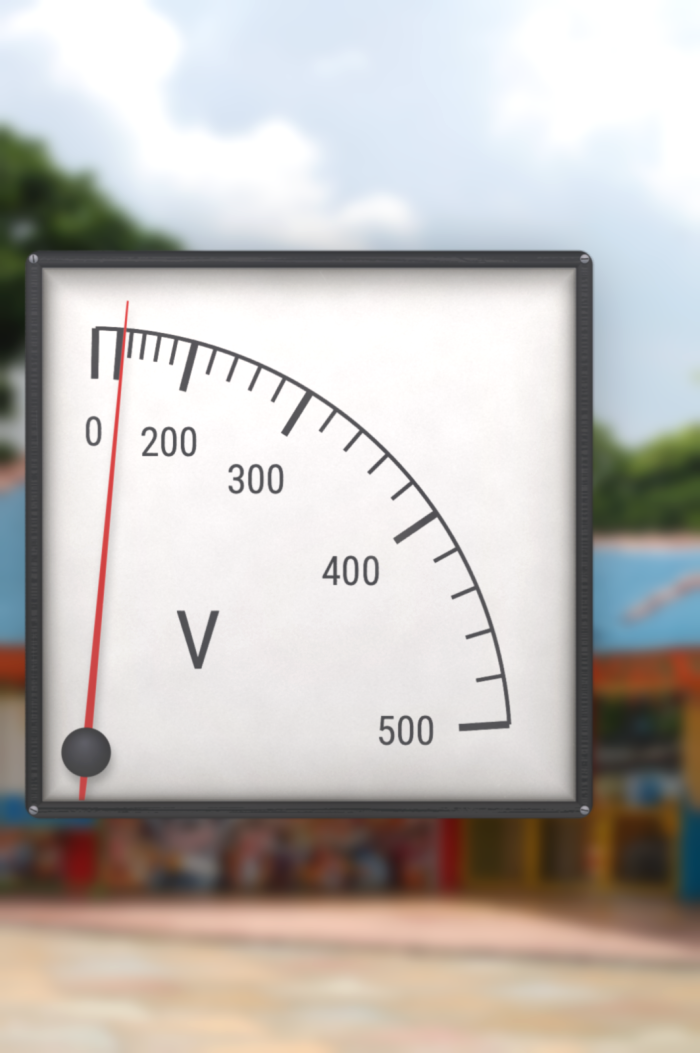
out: 110 V
